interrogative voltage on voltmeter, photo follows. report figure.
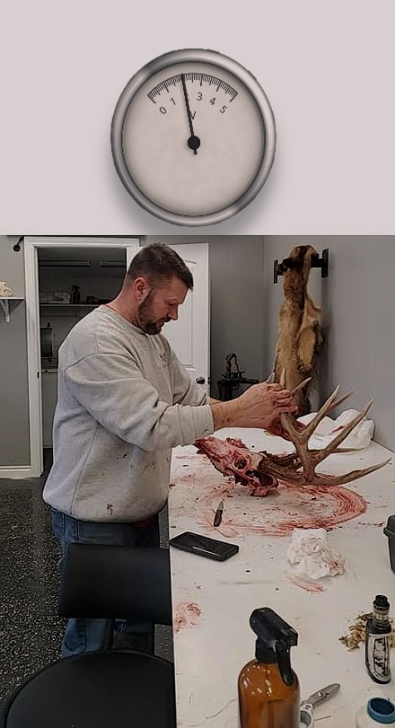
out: 2 V
